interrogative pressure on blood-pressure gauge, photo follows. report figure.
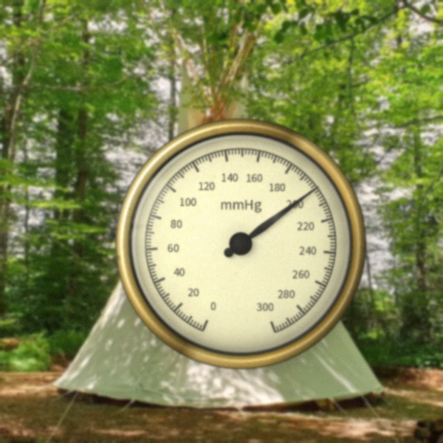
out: 200 mmHg
